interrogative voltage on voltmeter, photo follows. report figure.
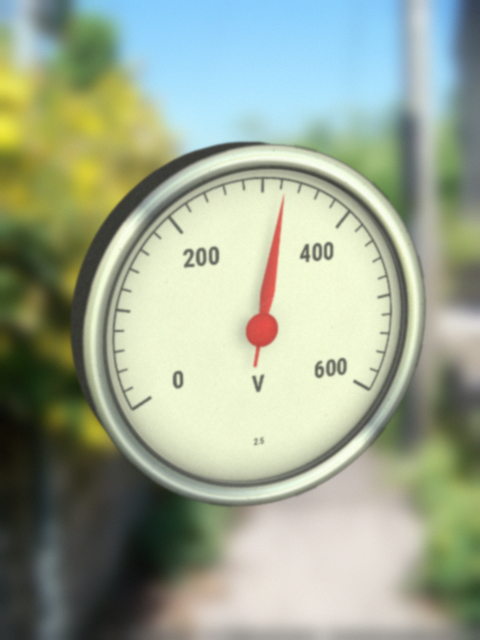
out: 320 V
